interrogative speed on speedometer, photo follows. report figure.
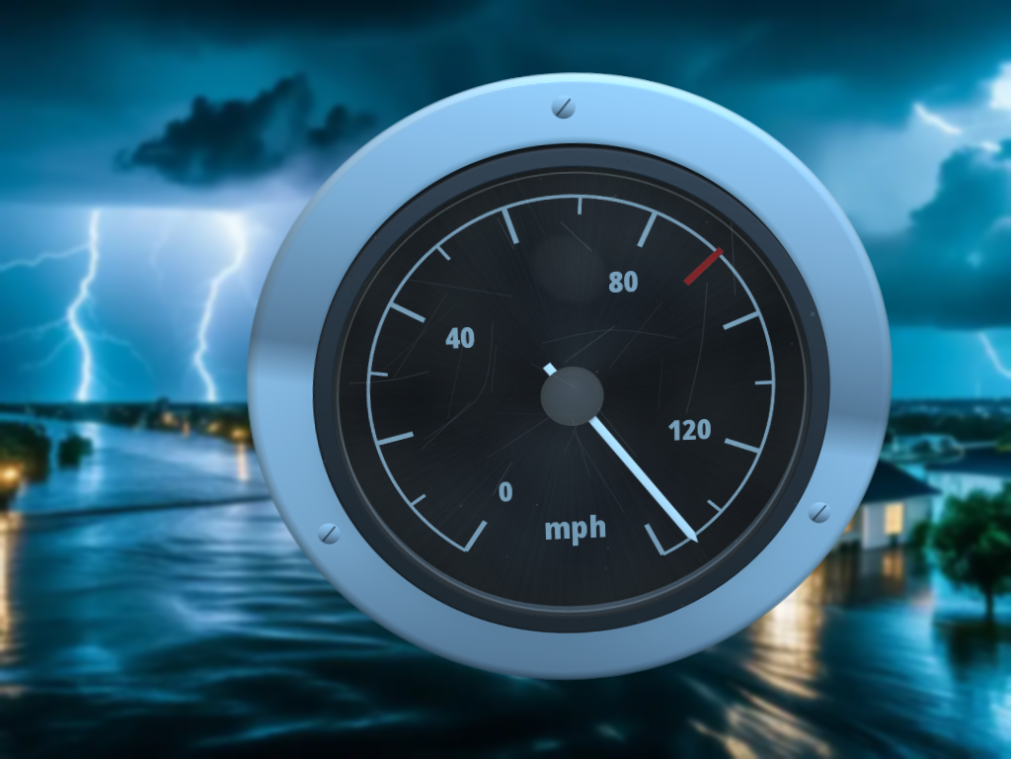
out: 135 mph
